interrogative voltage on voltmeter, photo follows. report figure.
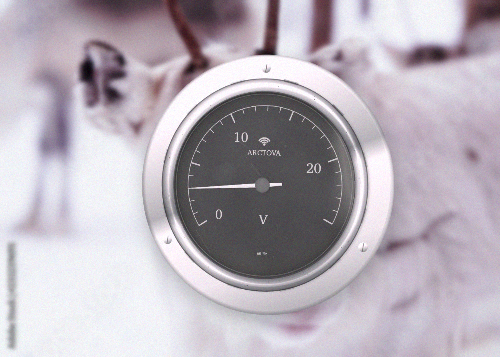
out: 3 V
